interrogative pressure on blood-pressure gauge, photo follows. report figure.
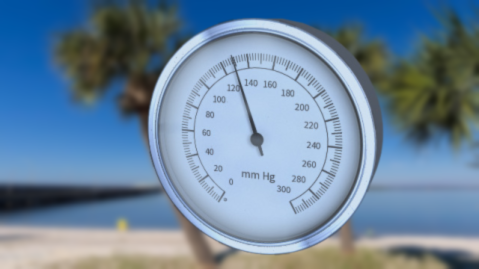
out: 130 mmHg
